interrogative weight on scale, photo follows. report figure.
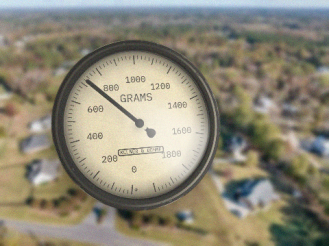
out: 720 g
